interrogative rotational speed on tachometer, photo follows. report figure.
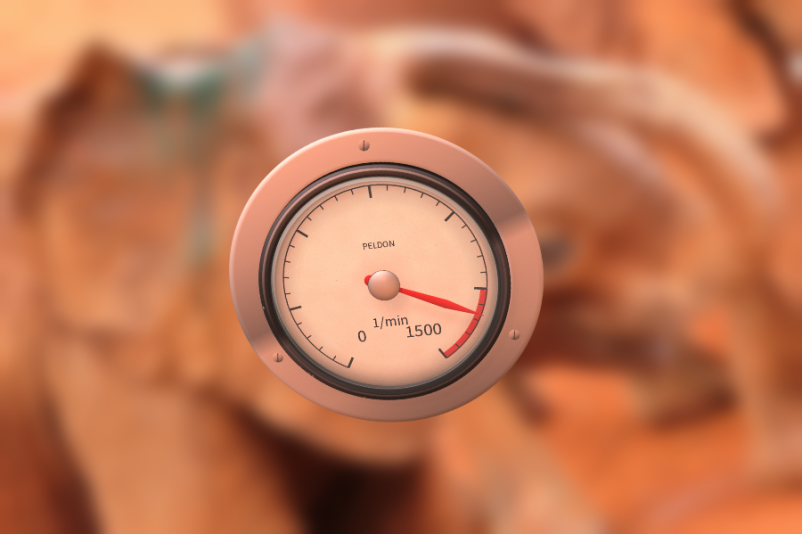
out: 1325 rpm
